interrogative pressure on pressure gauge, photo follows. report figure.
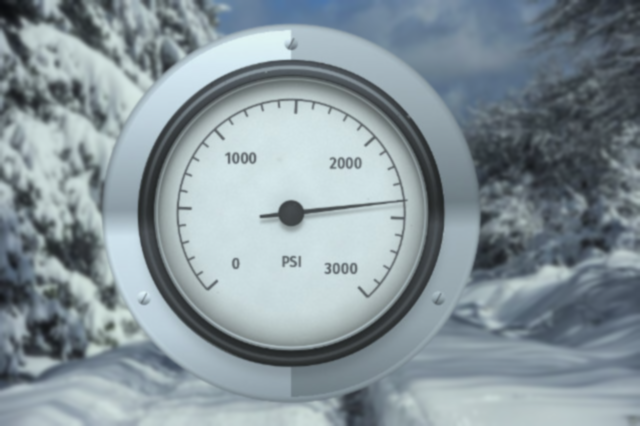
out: 2400 psi
